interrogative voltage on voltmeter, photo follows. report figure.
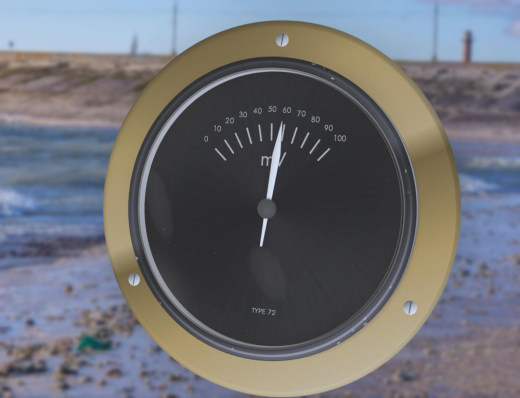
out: 60 mV
